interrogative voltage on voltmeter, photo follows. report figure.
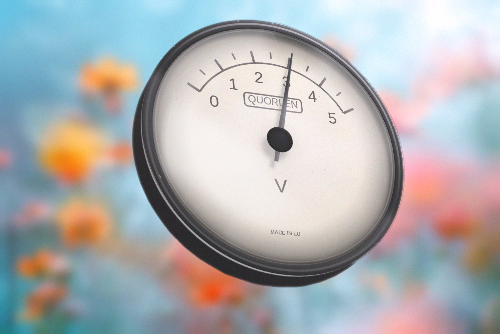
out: 3 V
